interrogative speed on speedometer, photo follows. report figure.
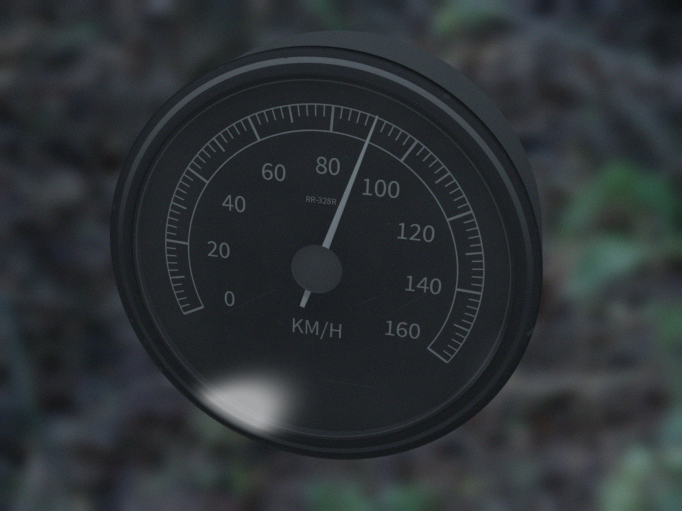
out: 90 km/h
